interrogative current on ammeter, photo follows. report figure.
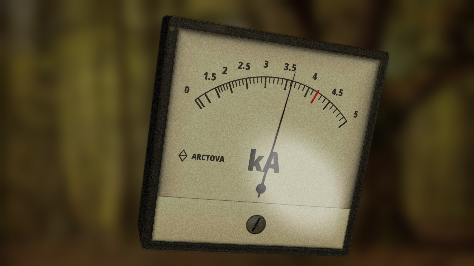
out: 3.6 kA
